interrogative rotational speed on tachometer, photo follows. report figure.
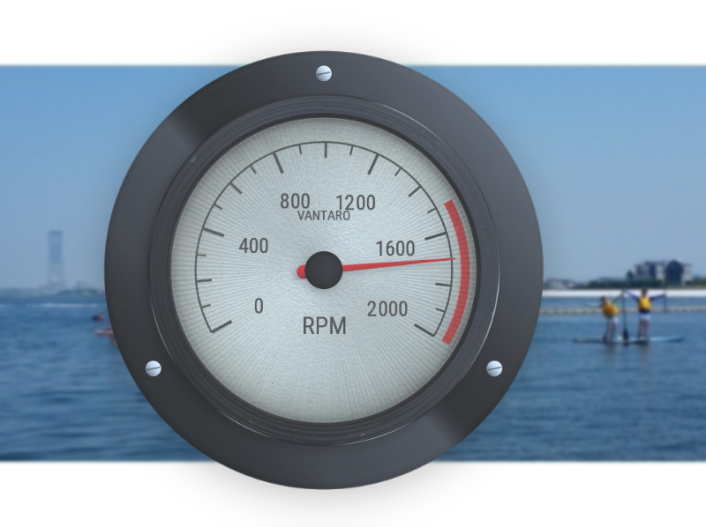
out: 1700 rpm
